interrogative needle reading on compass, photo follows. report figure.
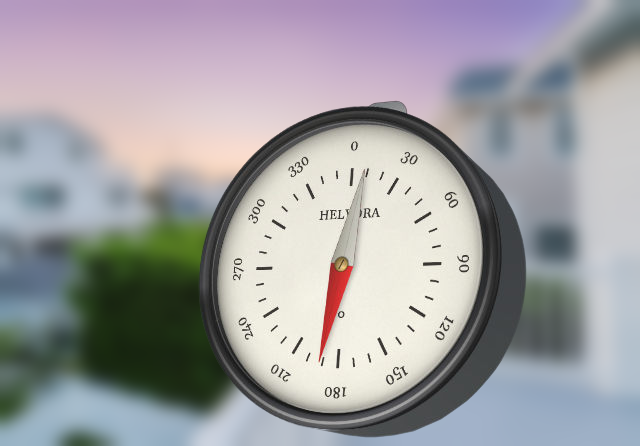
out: 190 °
